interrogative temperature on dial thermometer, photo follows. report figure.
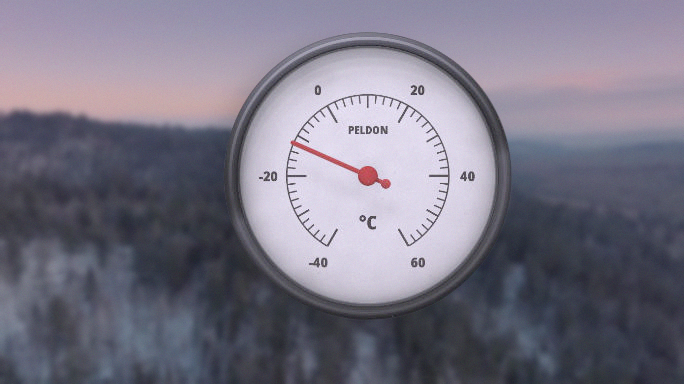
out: -12 °C
